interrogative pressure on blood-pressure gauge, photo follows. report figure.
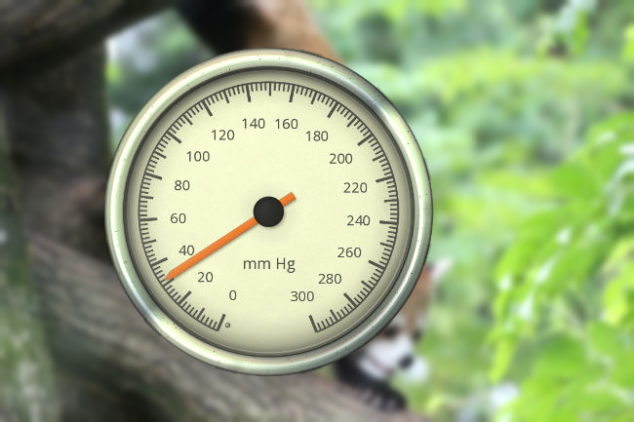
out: 32 mmHg
